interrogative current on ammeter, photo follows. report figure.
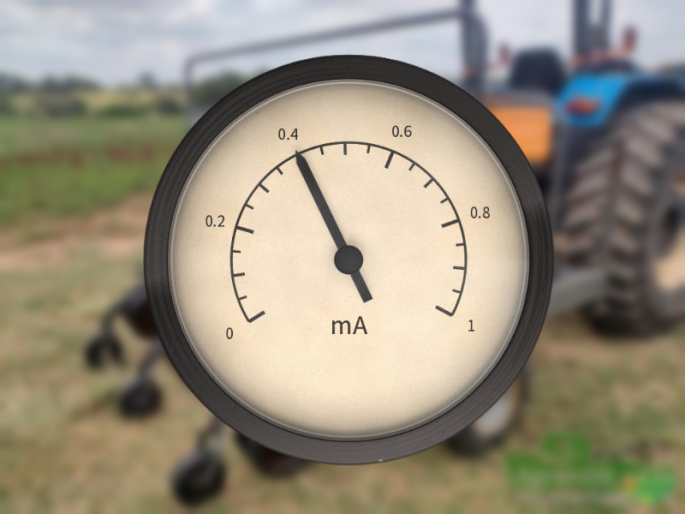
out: 0.4 mA
